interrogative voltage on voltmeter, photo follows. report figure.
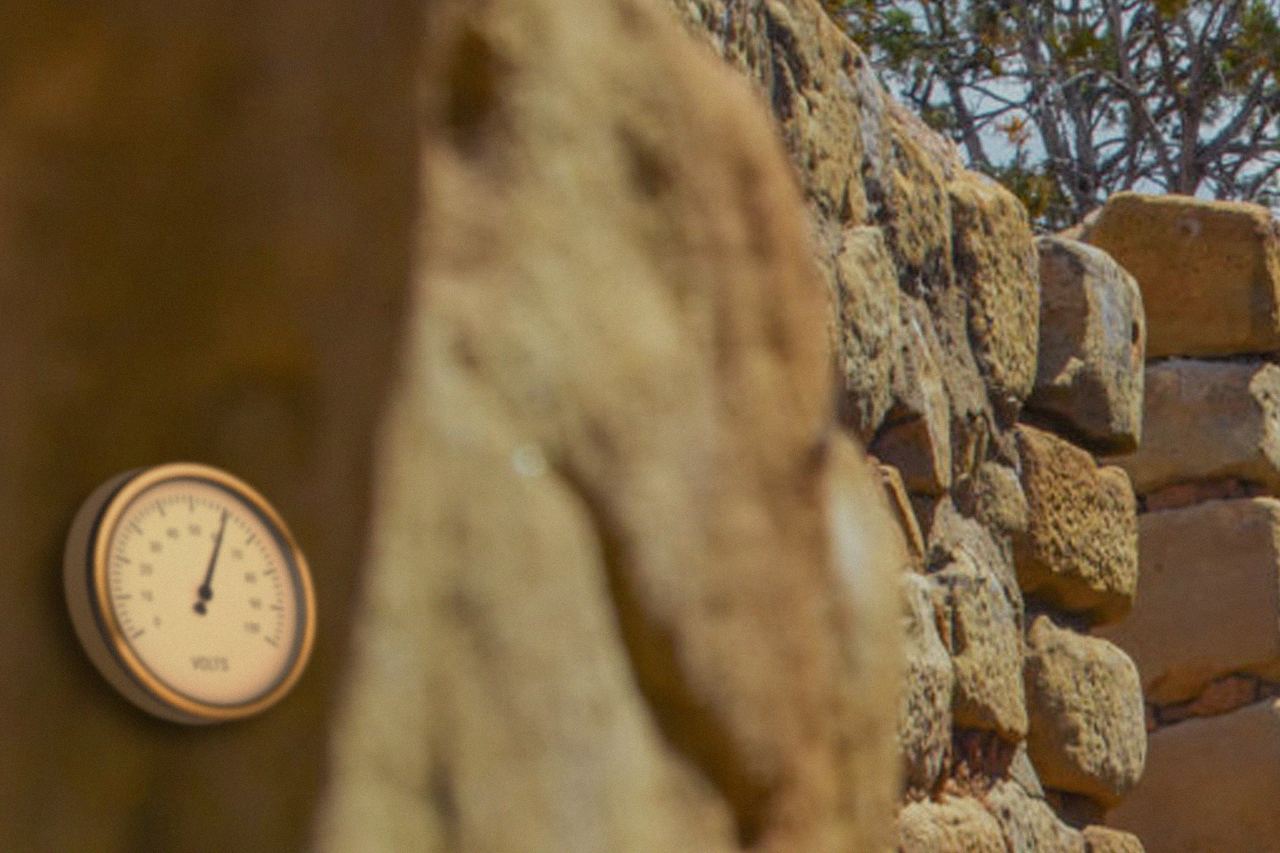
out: 60 V
